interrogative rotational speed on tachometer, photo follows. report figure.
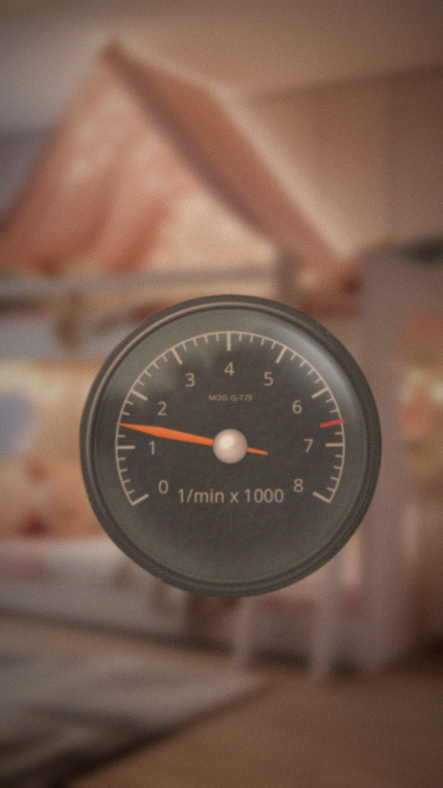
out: 1400 rpm
